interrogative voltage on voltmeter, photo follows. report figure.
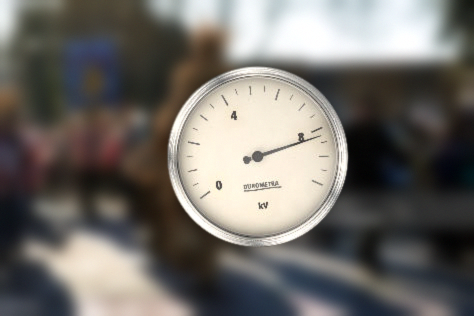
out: 8.25 kV
